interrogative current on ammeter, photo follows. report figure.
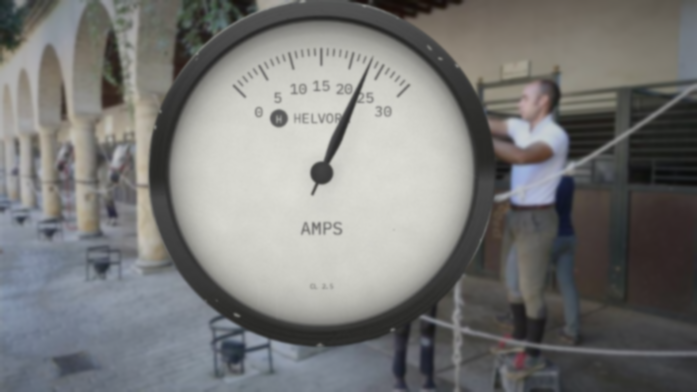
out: 23 A
